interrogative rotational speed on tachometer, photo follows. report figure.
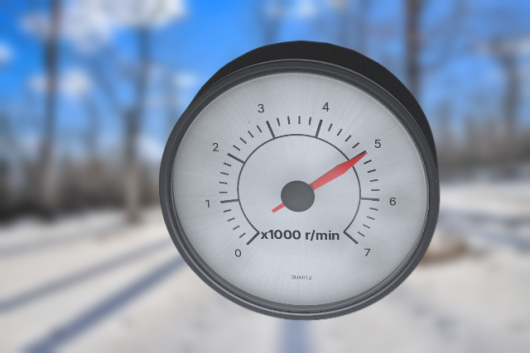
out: 5000 rpm
